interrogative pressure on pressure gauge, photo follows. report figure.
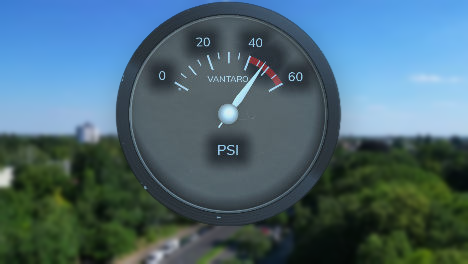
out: 47.5 psi
